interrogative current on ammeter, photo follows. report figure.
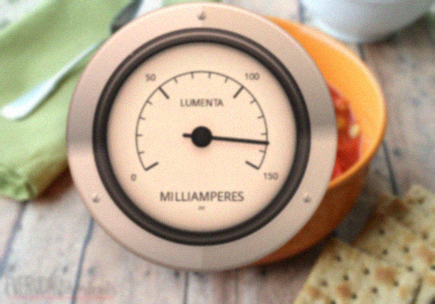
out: 135 mA
